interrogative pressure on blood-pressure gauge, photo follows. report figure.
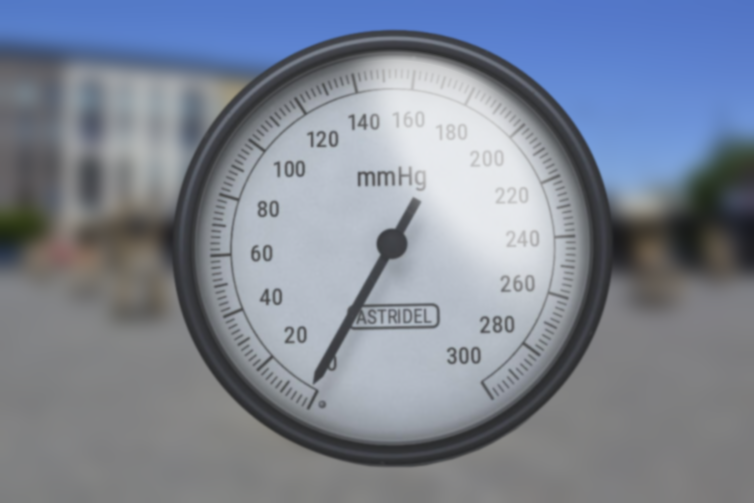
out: 2 mmHg
